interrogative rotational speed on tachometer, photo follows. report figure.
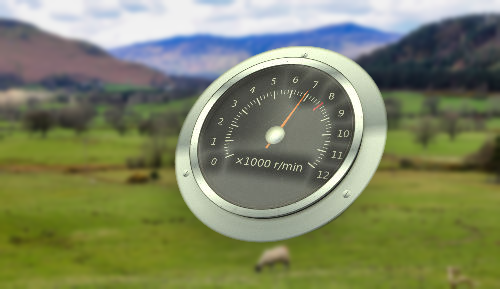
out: 7000 rpm
